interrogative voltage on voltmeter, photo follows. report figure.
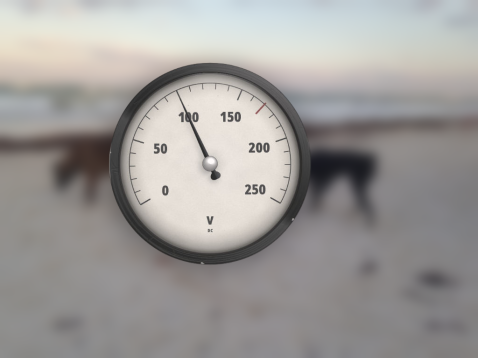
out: 100 V
